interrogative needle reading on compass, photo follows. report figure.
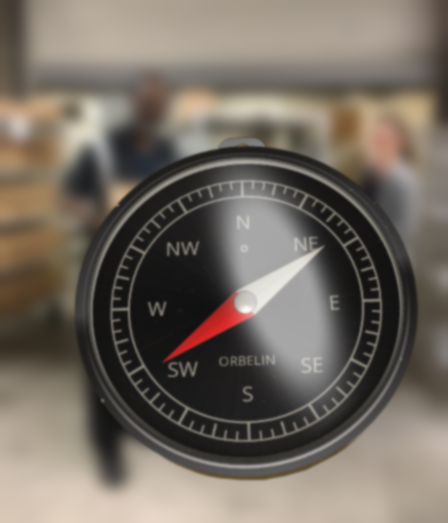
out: 235 °
